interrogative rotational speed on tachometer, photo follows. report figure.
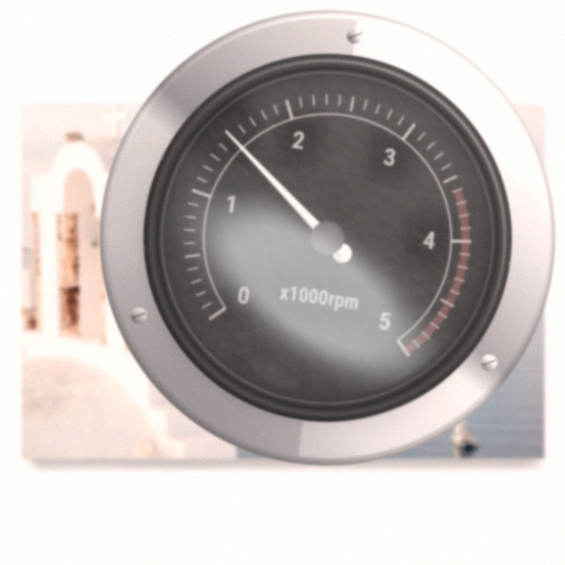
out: 1500 rpm
